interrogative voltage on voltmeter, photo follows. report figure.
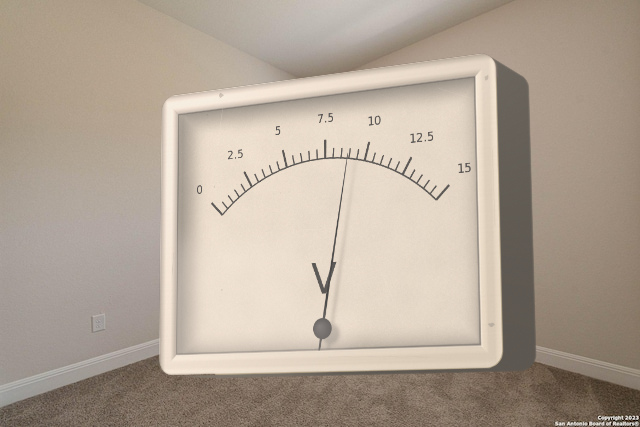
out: 9 V
